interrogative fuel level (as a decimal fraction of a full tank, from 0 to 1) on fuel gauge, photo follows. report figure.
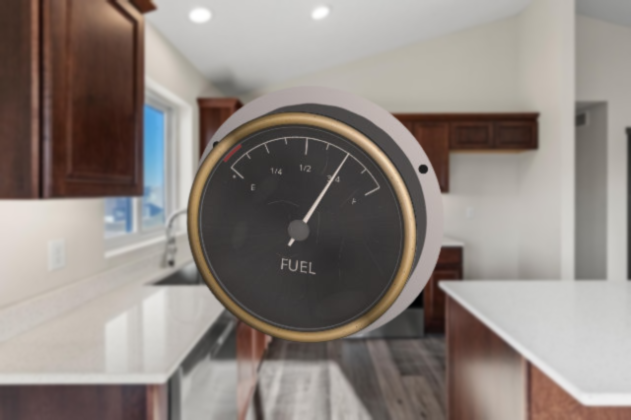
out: 0.75
